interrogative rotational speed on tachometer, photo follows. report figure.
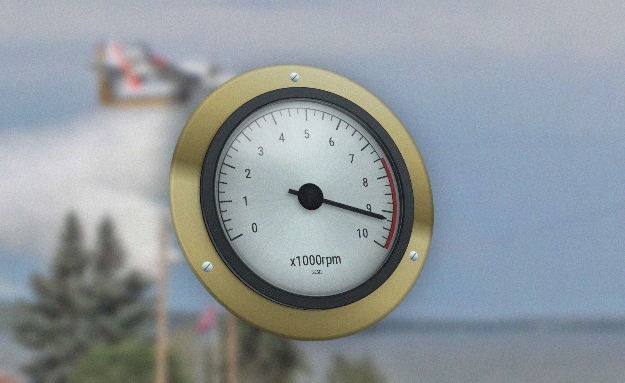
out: 9250 rpm
